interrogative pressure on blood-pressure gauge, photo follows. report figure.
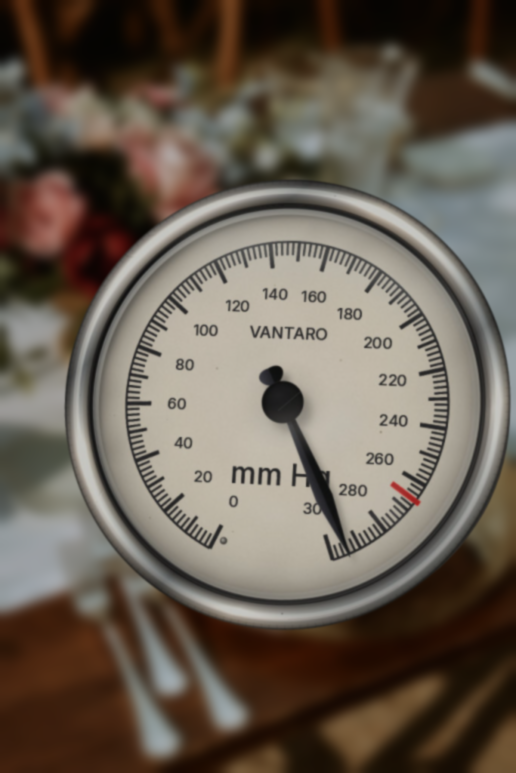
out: 294 mmHg
